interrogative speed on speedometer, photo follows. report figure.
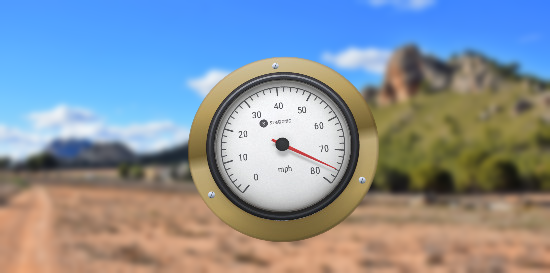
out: 76 mph
